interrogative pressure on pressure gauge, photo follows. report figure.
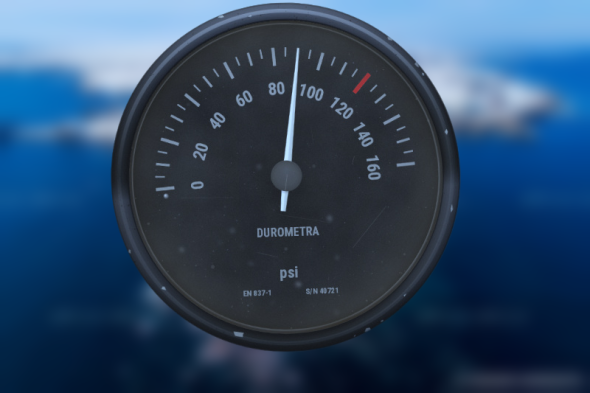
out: 90 psi
